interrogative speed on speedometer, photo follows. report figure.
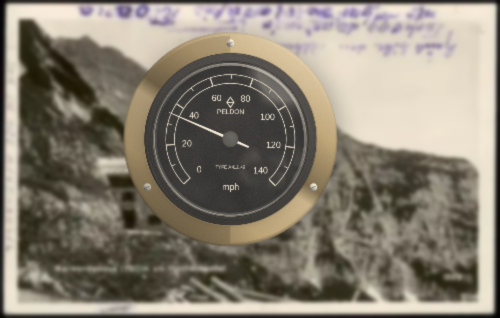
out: 35 mph
